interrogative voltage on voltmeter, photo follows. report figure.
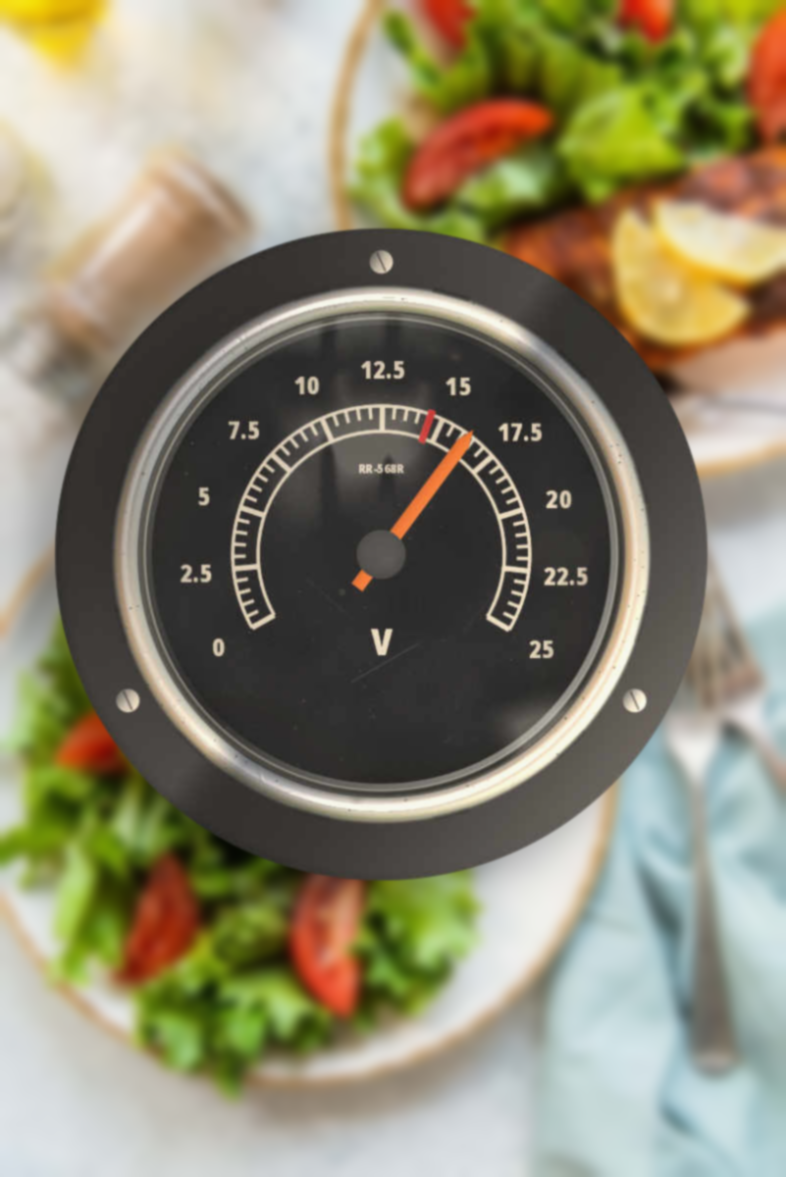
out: 16.25 V
